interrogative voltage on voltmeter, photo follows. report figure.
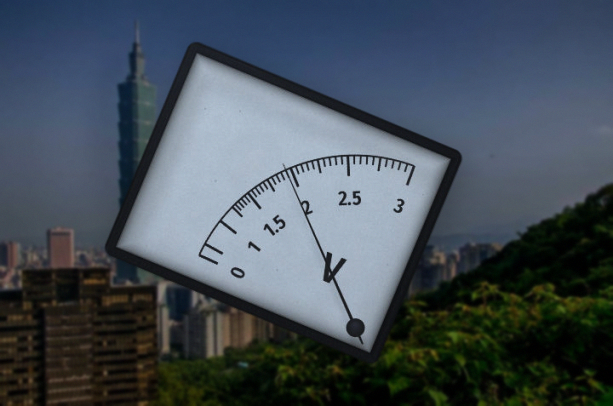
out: 1.95 V
